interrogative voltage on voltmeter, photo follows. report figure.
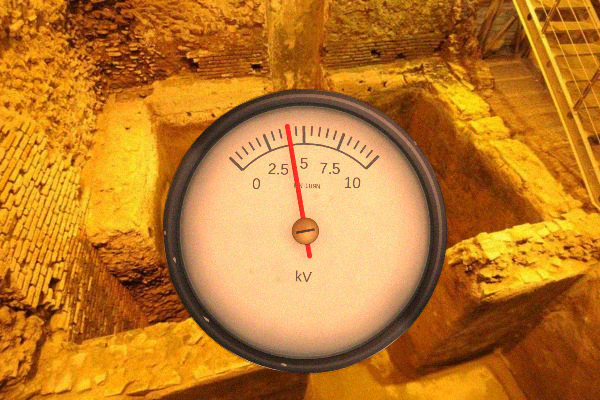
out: 4 kV
